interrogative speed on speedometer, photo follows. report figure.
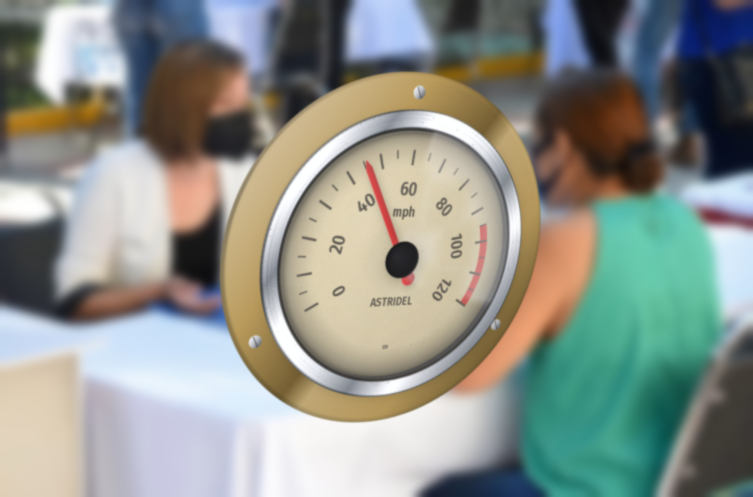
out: 45 mph
